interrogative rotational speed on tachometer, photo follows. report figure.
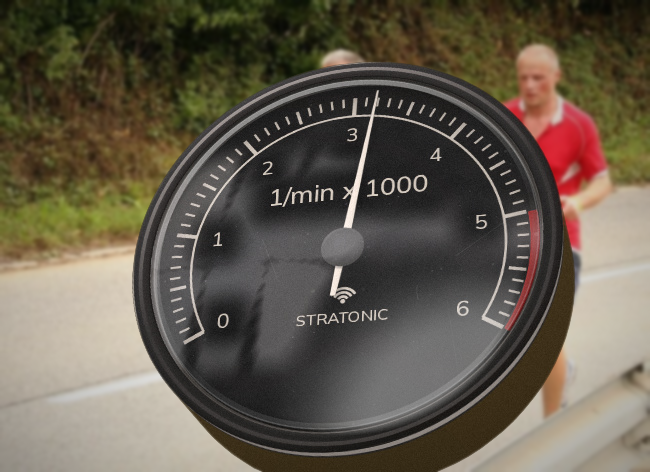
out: 3200 rpm
